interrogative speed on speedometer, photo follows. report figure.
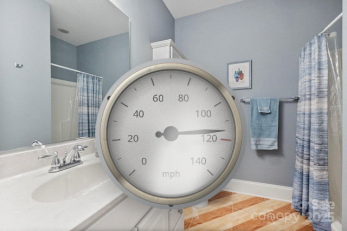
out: 115 mph
